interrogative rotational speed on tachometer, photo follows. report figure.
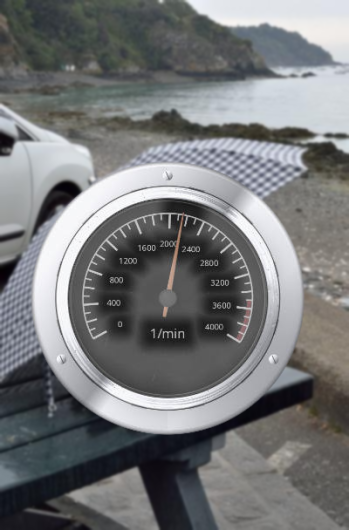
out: 2150 rpm
